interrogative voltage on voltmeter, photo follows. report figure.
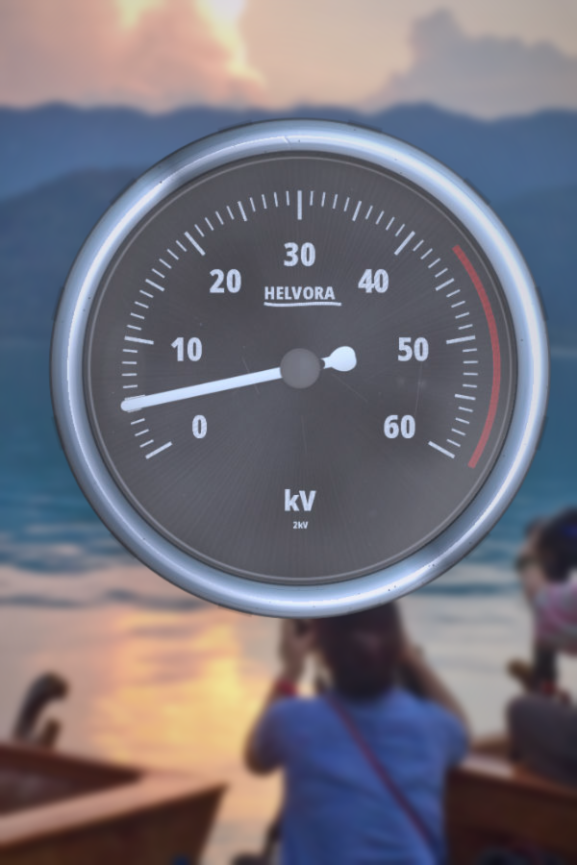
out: 4.5 kV
